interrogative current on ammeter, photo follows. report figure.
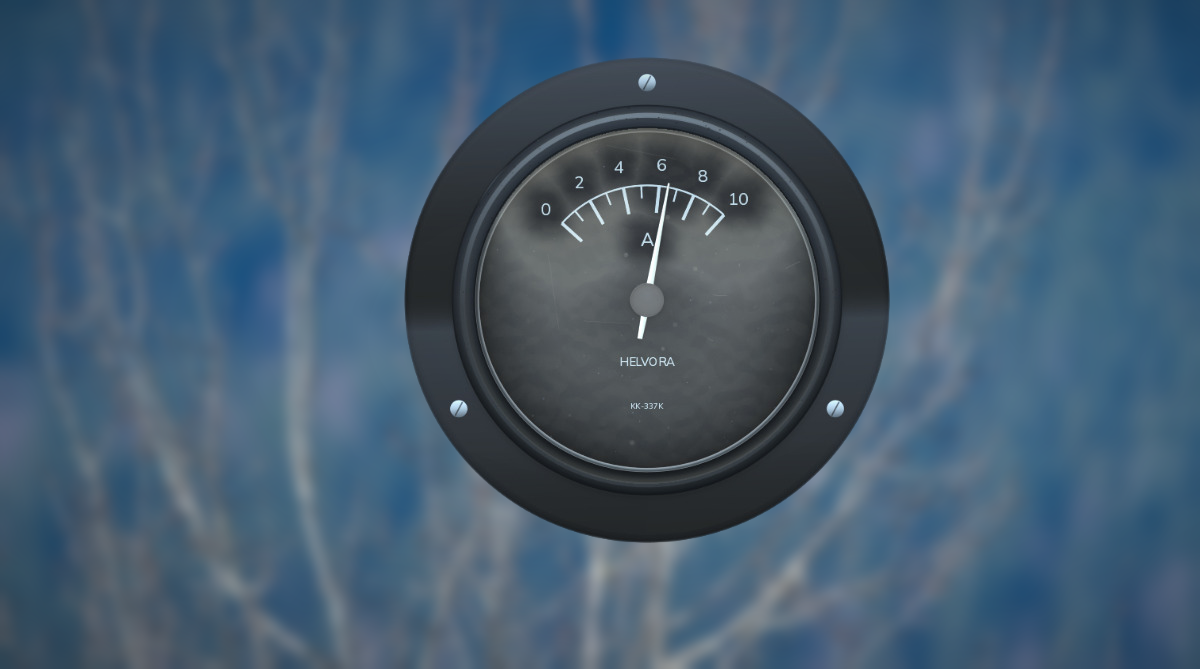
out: 6.5 A
